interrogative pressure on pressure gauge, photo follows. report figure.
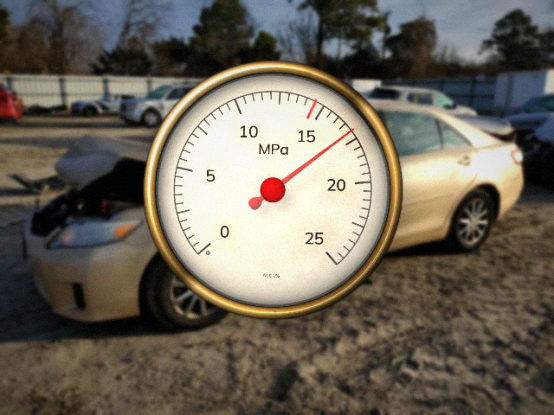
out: 17 MPa
